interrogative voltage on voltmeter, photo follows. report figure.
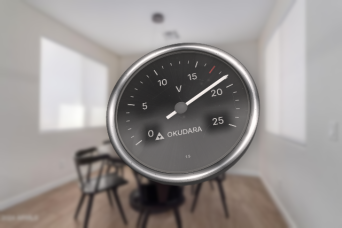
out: 19 V
